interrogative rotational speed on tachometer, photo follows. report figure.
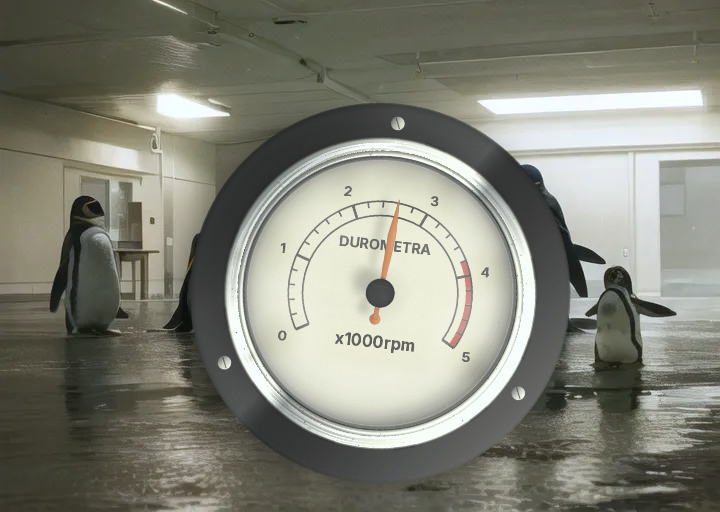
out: 2600 rpm
